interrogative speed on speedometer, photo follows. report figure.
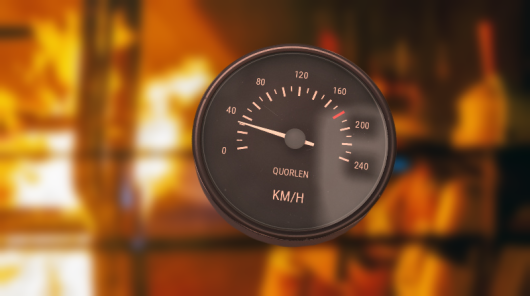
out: 30 km/h
